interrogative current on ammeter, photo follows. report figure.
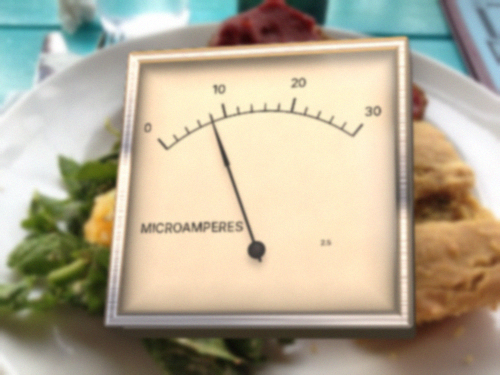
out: 8 µA
